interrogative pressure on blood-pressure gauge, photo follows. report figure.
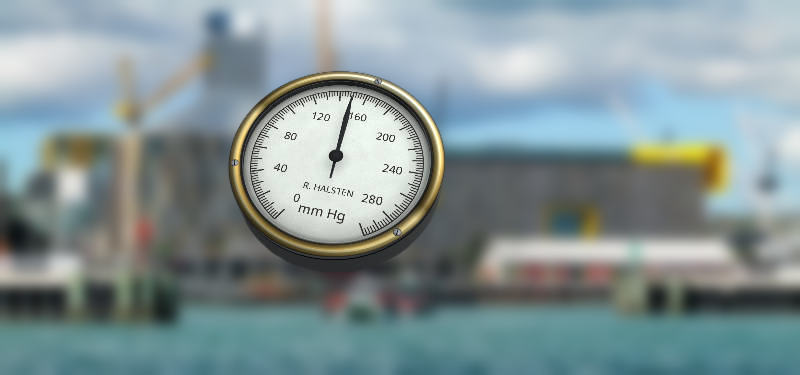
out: 150 mmHg
